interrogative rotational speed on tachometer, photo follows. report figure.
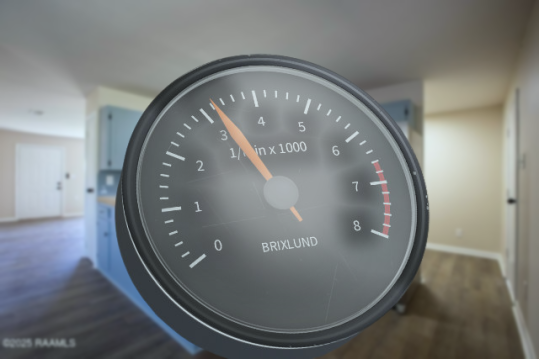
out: 3200 rpm
